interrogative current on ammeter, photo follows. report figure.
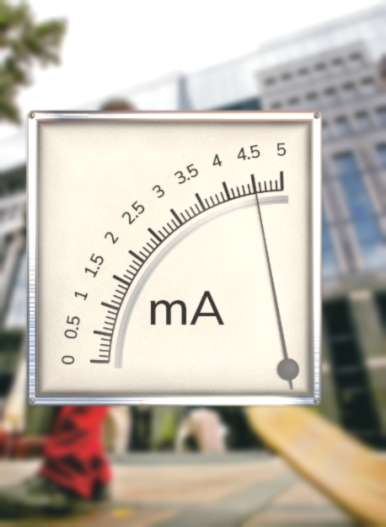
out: 4.5 mA
